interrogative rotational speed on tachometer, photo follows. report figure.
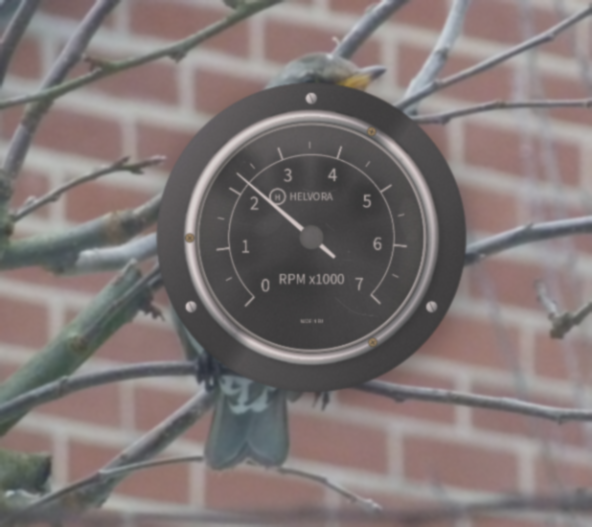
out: 2250 rpm
